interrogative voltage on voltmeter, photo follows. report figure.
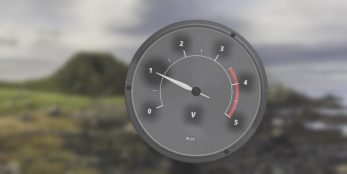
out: 1 V
